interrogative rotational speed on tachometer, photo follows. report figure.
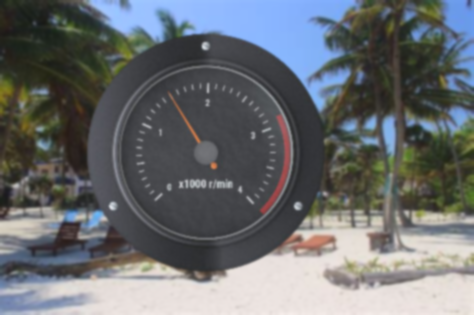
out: 1500 rpm
